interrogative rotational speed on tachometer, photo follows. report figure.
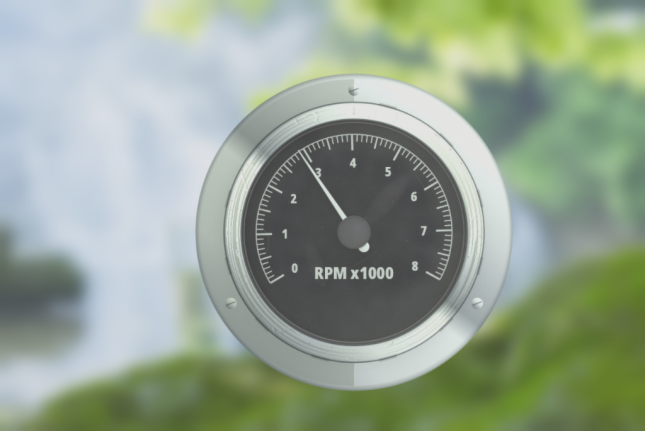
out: 2900 rpm
